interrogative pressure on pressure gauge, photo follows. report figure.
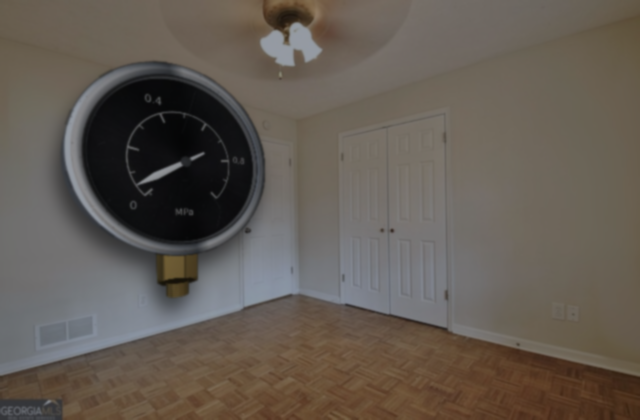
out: 0.05 MPa
